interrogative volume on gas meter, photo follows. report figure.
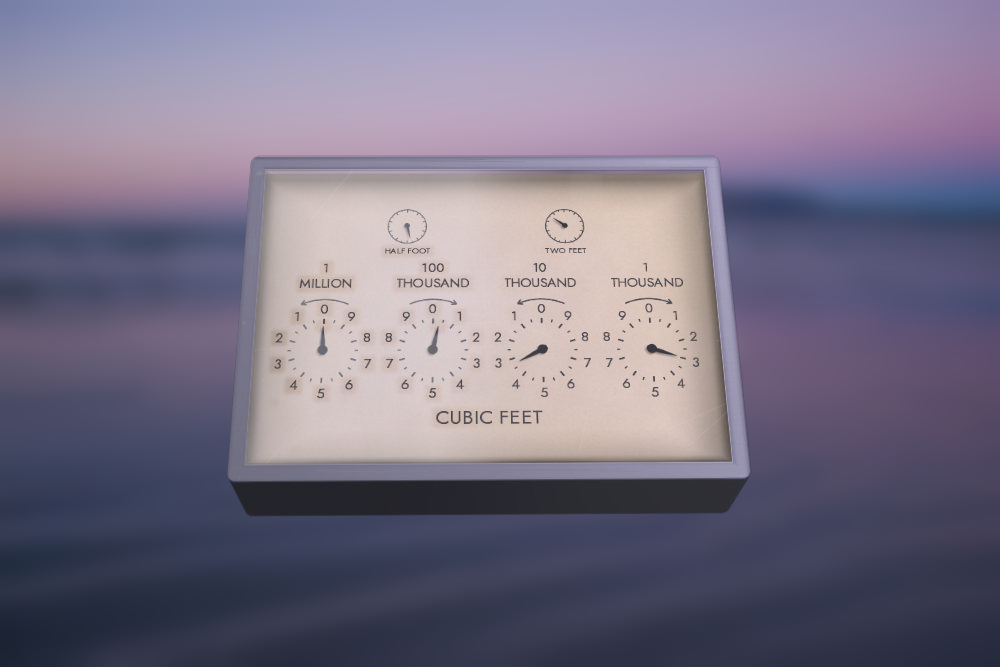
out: 3300 ft³
